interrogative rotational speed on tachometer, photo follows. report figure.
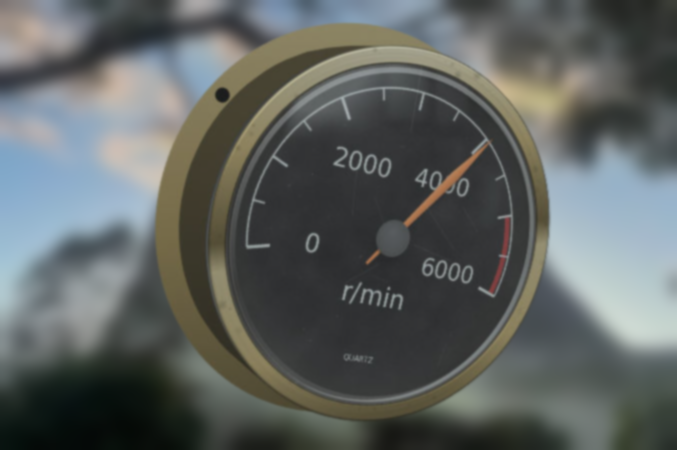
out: 4000 rpm
